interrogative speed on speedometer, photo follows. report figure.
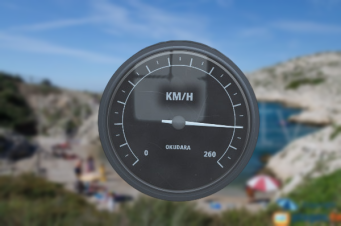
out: 220 km/h
